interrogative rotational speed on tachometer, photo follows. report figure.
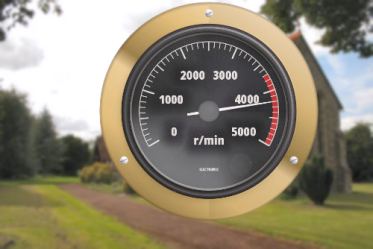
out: 4200 rpm
